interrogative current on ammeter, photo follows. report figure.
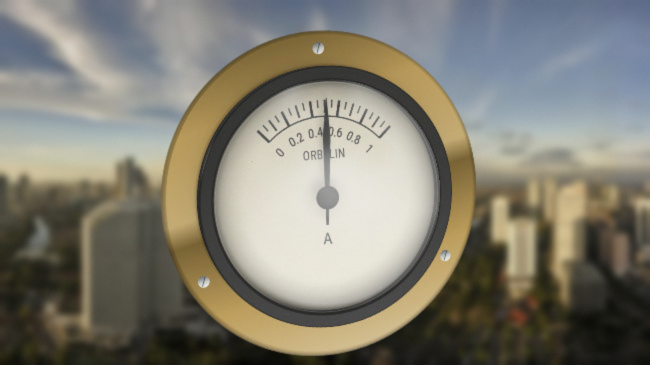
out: 0.5 A
